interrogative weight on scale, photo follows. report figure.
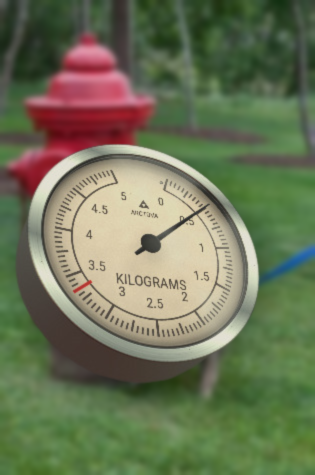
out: 0.5 kg
